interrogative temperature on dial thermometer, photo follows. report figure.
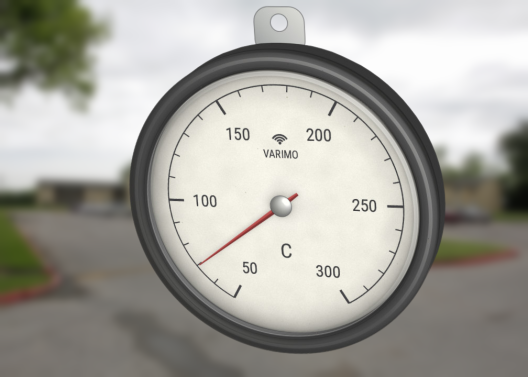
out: 70 °C
